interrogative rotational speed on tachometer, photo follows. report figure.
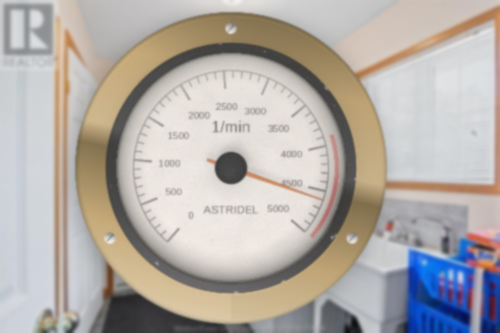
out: 4600 rpm
